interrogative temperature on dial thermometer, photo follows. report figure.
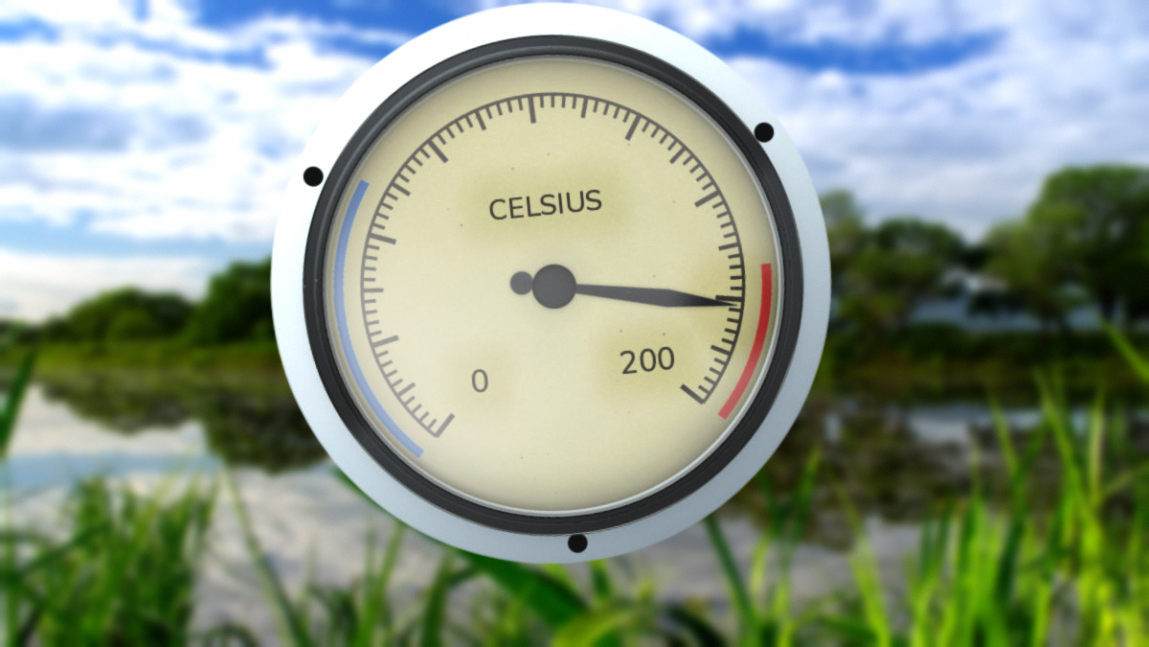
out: 176.25 °C
